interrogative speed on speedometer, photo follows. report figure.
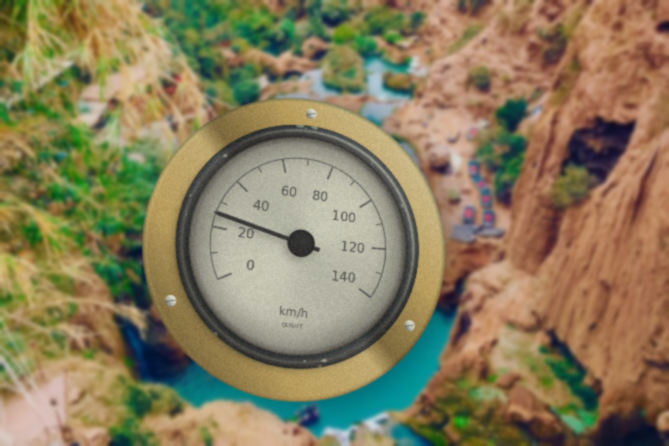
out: 25 km/h
